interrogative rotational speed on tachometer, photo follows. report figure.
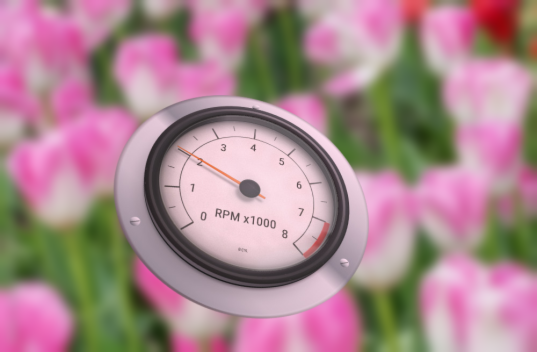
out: 2000 rpm
